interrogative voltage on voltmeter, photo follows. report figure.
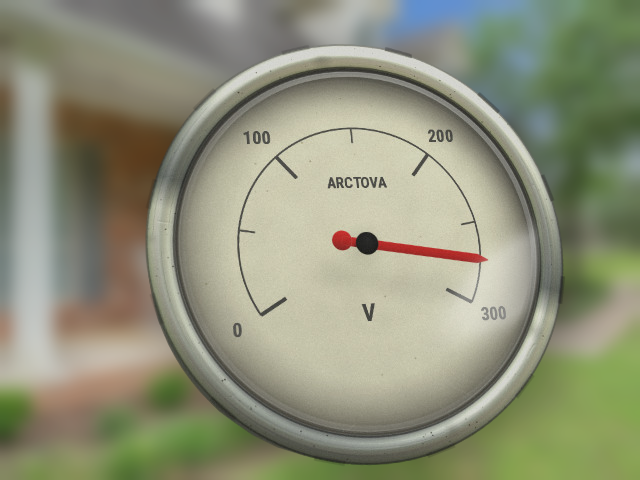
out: 275 V
